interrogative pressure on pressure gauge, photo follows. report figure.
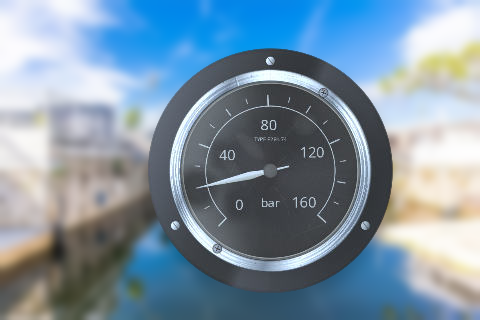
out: 20 bar
